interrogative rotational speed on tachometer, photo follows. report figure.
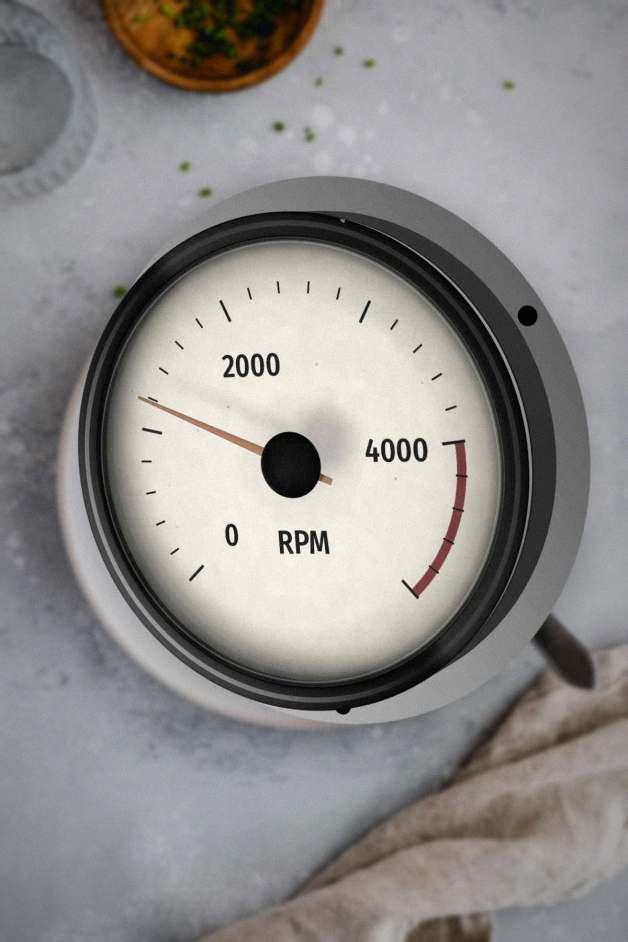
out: 1200 rpm
